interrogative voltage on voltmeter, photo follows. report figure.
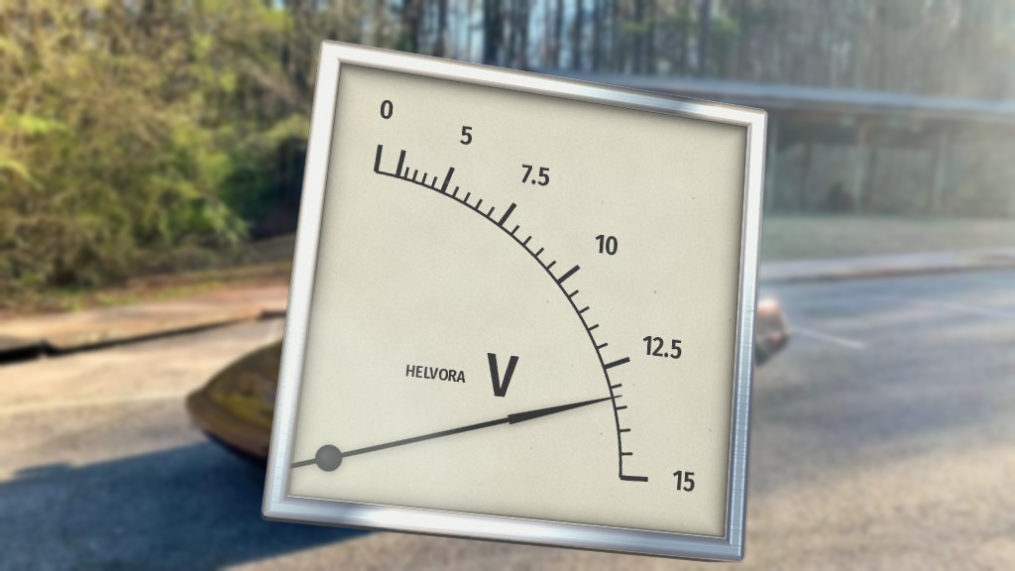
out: 13.25 V
